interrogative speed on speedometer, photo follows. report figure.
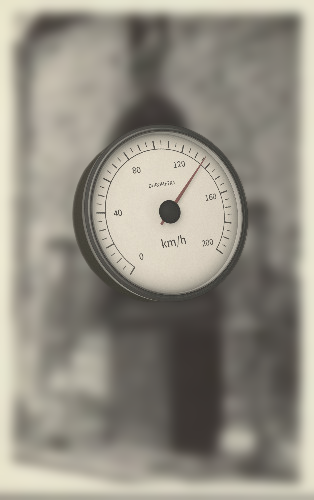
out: 135 km/h
